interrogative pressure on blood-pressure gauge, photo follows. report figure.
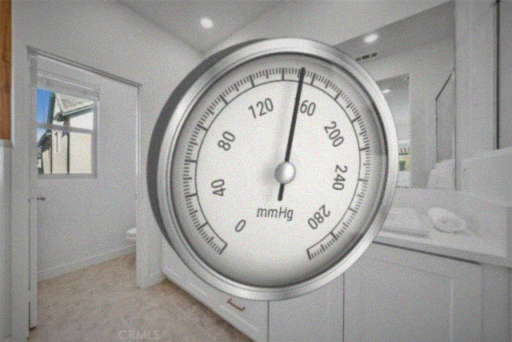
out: 150 mmHg
